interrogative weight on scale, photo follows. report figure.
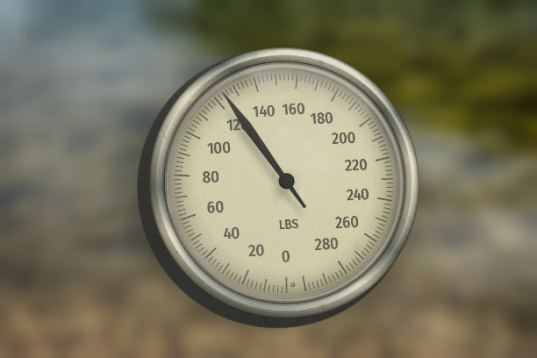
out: 124 lb
